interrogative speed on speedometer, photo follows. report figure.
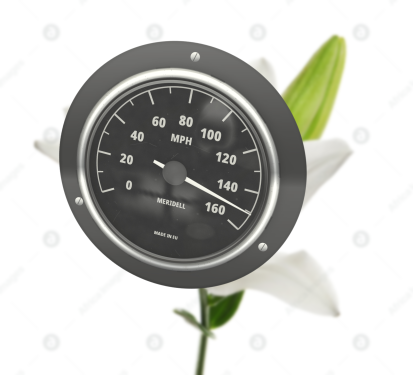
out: 150 mph
